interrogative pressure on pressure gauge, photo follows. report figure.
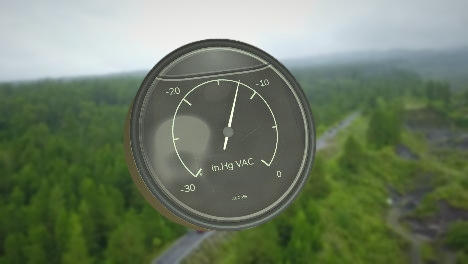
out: -12.5 inHg
